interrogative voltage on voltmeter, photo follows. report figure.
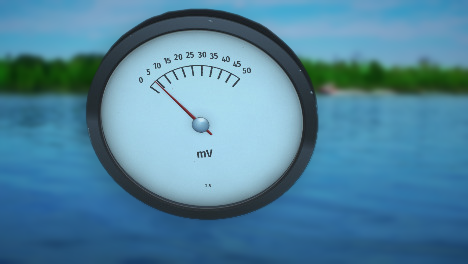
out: 5 mV
